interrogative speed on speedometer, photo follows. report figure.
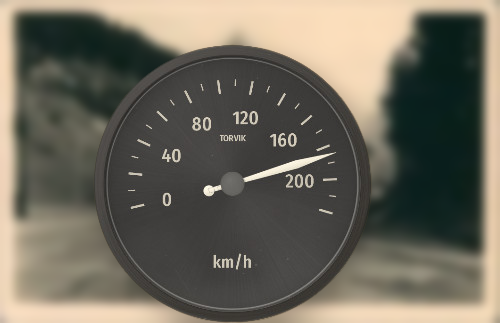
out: 185 km/h
